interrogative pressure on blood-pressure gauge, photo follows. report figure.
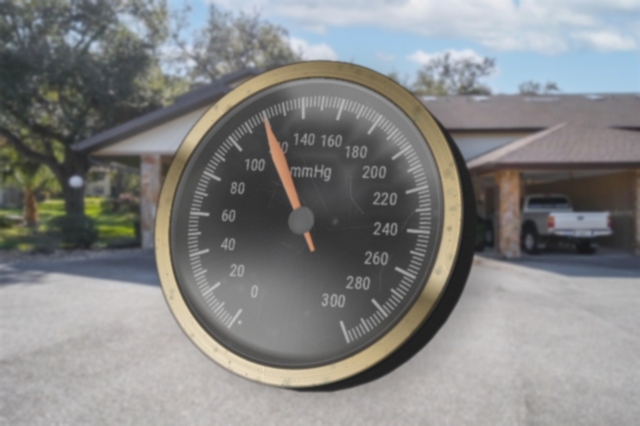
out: 120 mmHg
